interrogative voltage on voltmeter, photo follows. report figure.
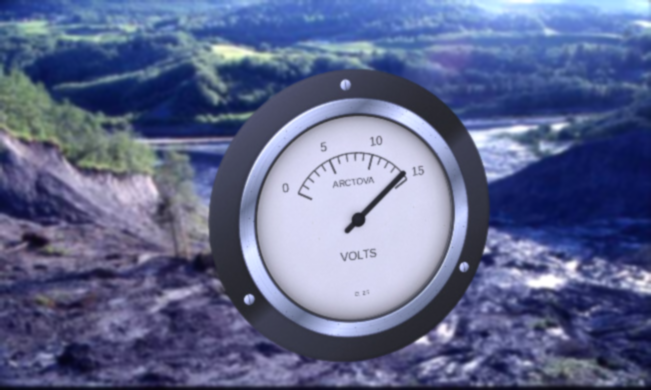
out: 14 V
